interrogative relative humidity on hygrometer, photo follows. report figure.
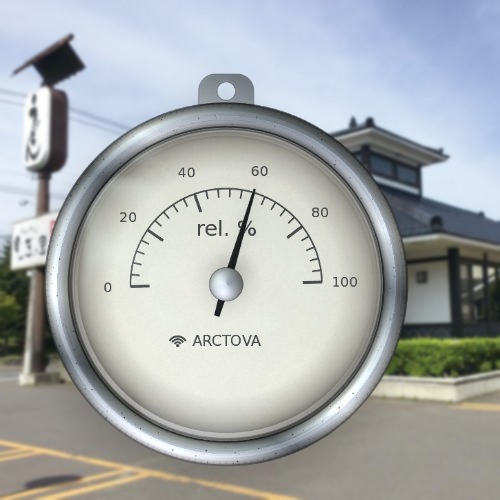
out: 60 %
